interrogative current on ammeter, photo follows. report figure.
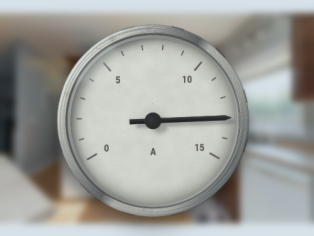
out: 13 A
